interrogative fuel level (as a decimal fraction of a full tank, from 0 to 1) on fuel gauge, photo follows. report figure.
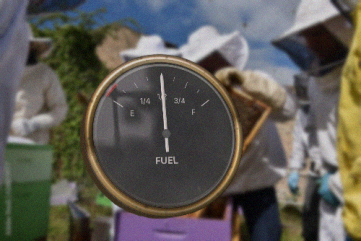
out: 0.5
